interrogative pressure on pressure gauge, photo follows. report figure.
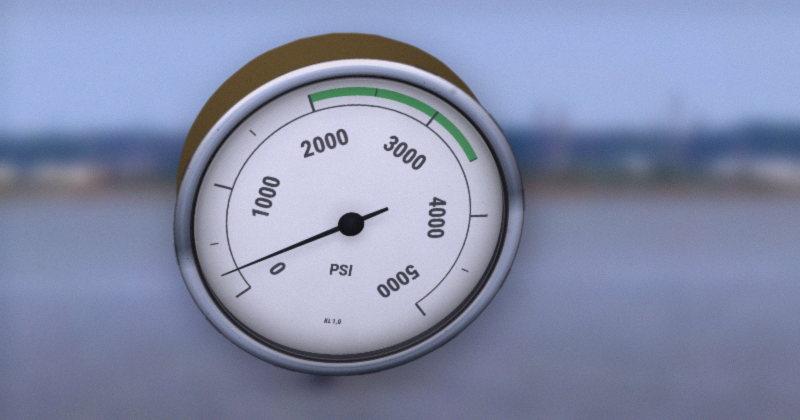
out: 250 psi
